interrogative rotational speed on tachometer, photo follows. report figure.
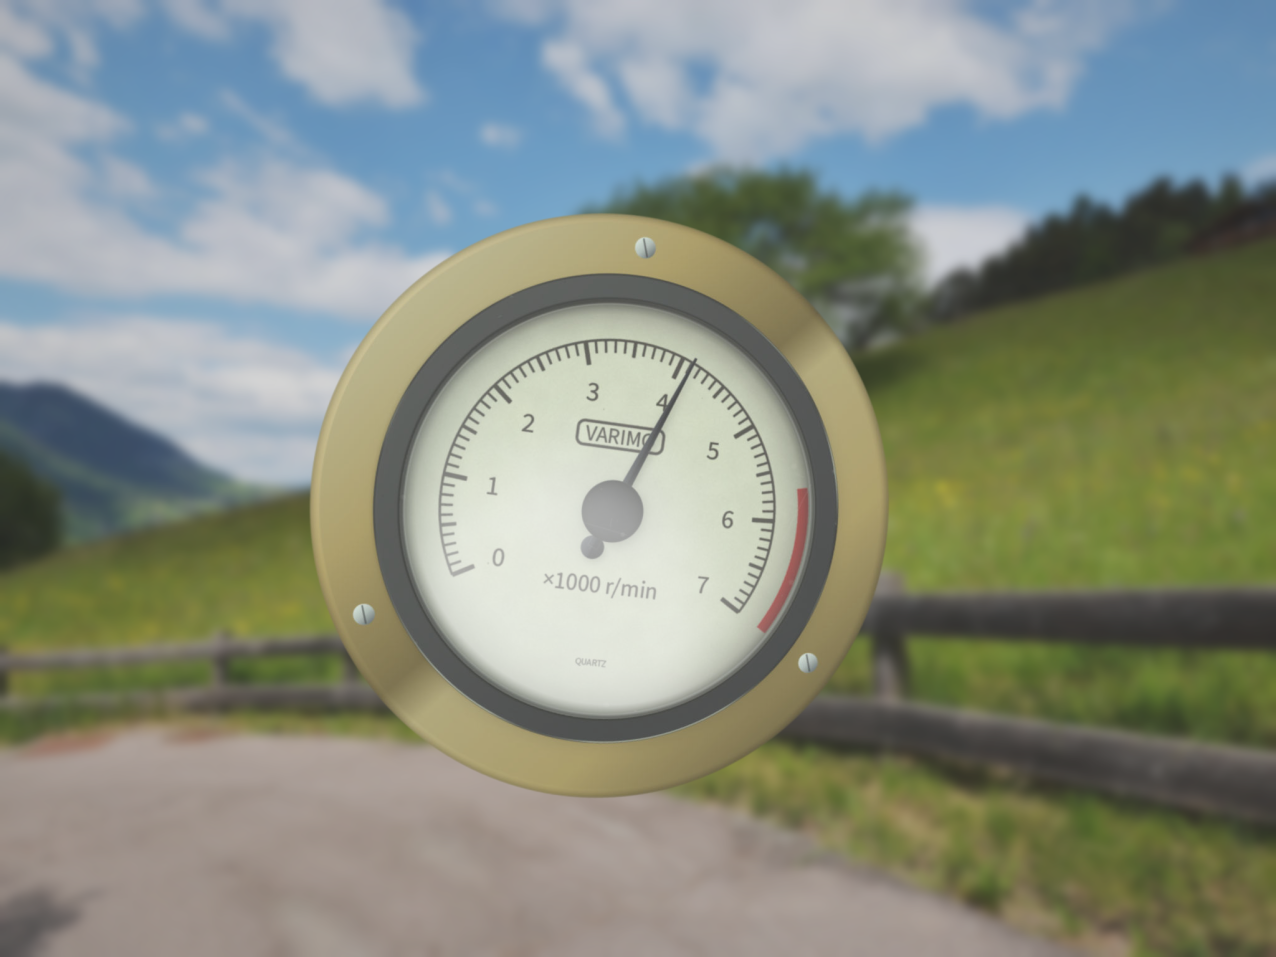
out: 4100 rpm
